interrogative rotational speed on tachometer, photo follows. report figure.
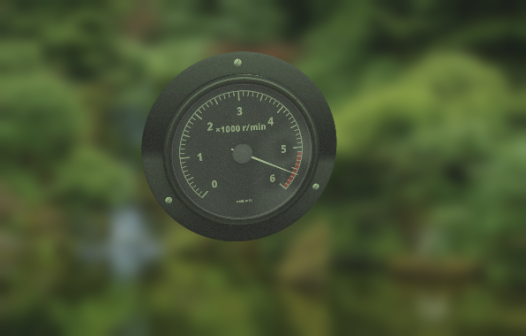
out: 5600 rpm
